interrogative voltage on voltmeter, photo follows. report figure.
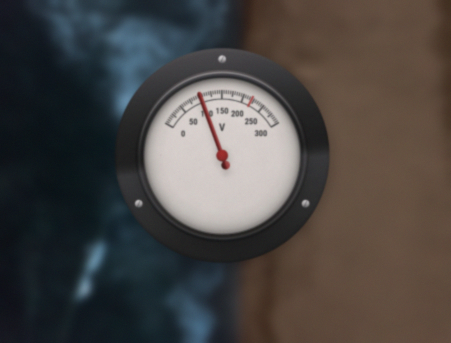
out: 100 V
